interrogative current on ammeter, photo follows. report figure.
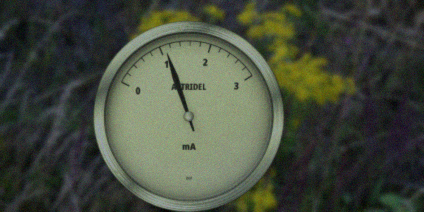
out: 1.1 mA
